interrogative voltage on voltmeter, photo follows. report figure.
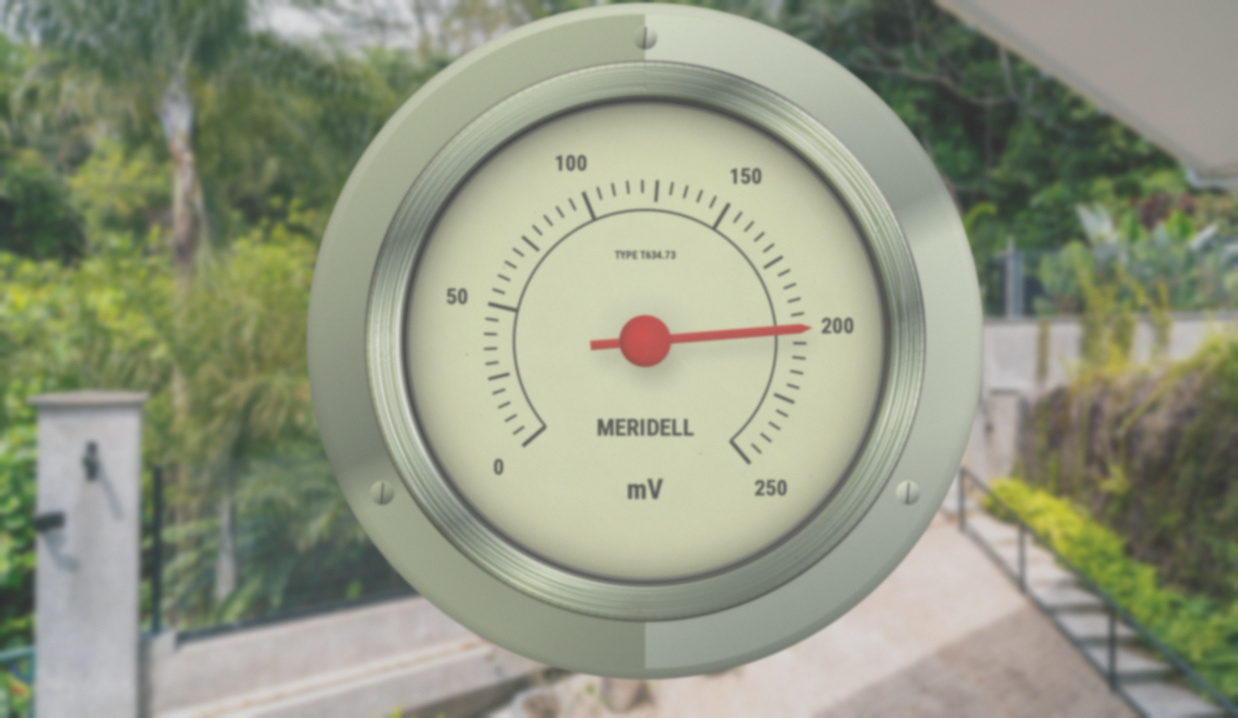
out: 200 mV
